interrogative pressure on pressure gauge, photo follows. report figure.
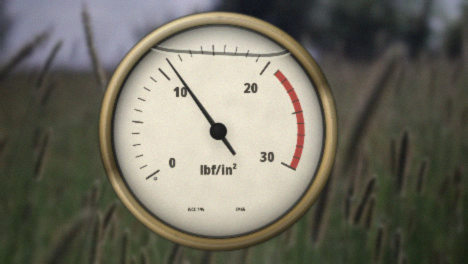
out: 11 psi
